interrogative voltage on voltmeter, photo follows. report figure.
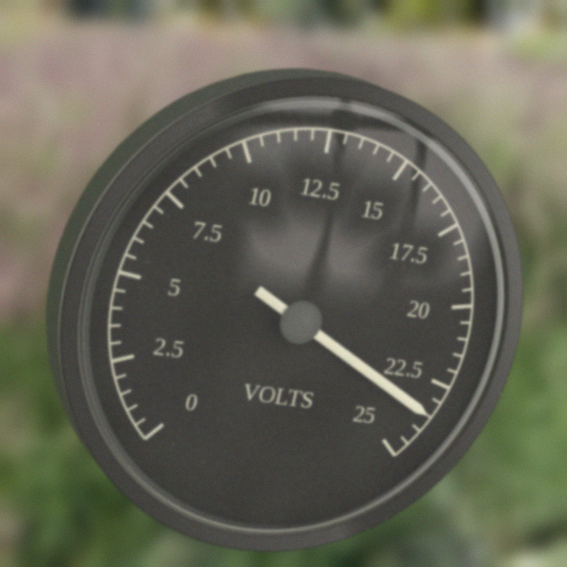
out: 23.5 V
